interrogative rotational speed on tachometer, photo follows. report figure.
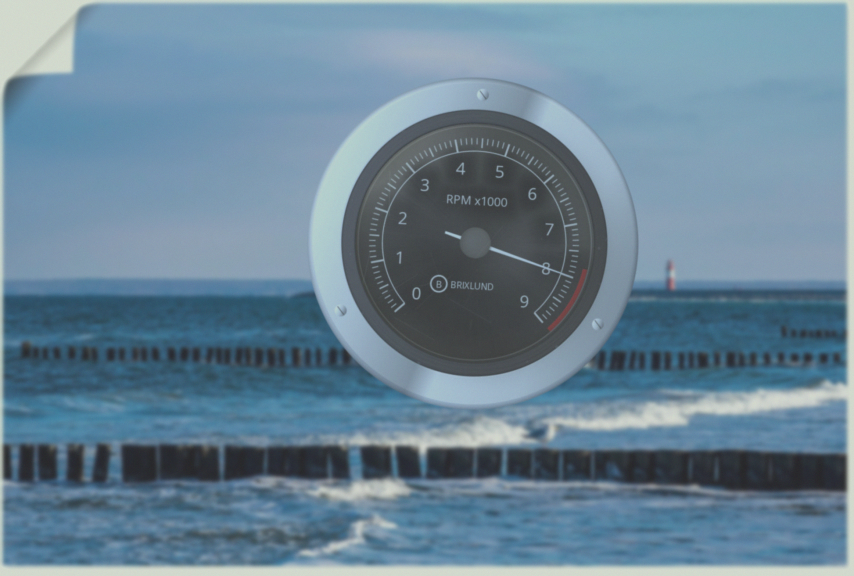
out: 8000 rpm
